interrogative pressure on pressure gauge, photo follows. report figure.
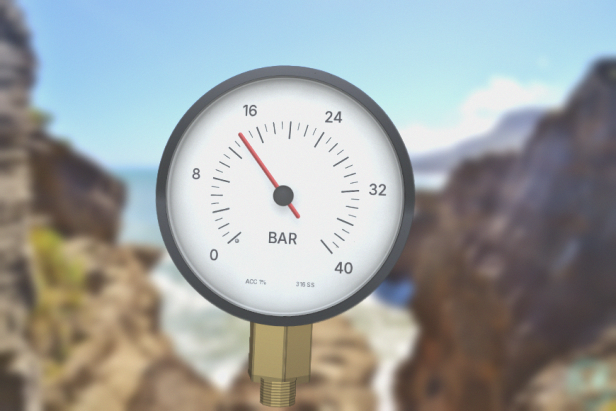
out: 14 bar
